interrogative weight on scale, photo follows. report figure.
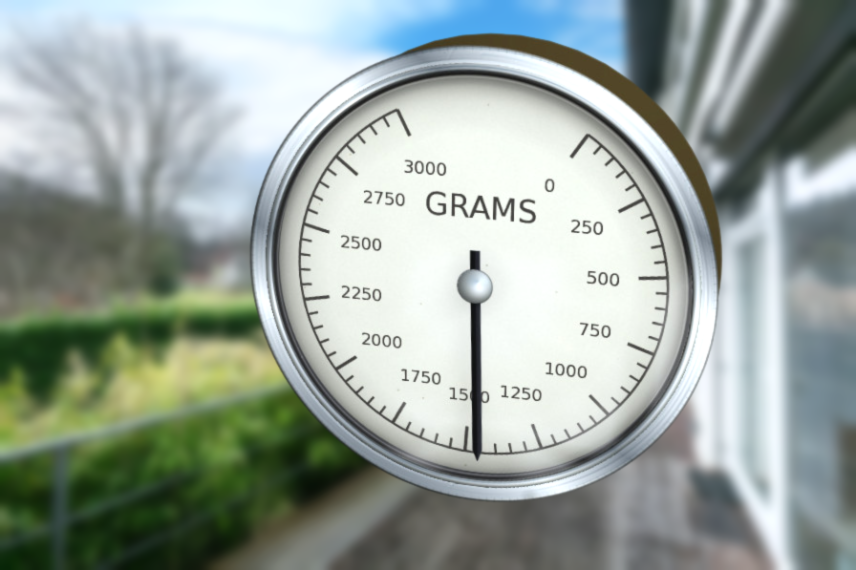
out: 1450 g
